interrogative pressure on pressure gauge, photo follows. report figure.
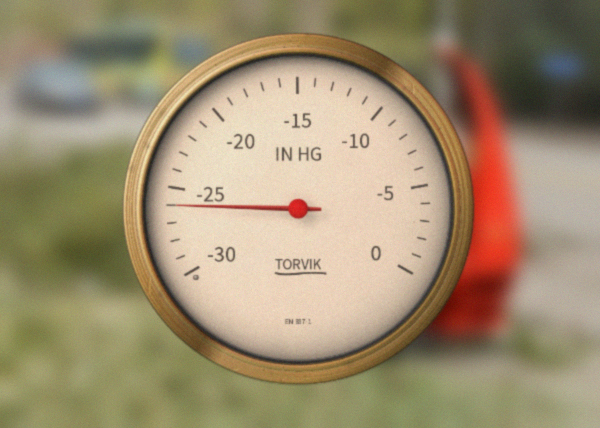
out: -26 inHg
